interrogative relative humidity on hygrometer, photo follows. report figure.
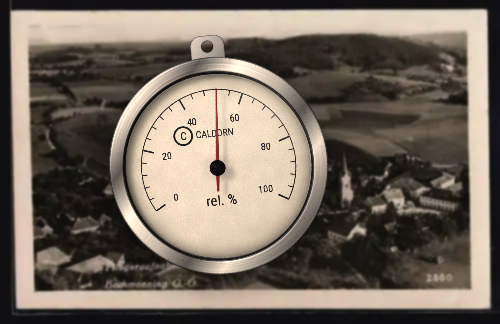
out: 52 %
